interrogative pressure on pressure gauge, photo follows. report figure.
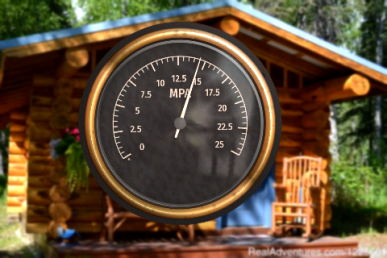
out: 14.5 MPa
